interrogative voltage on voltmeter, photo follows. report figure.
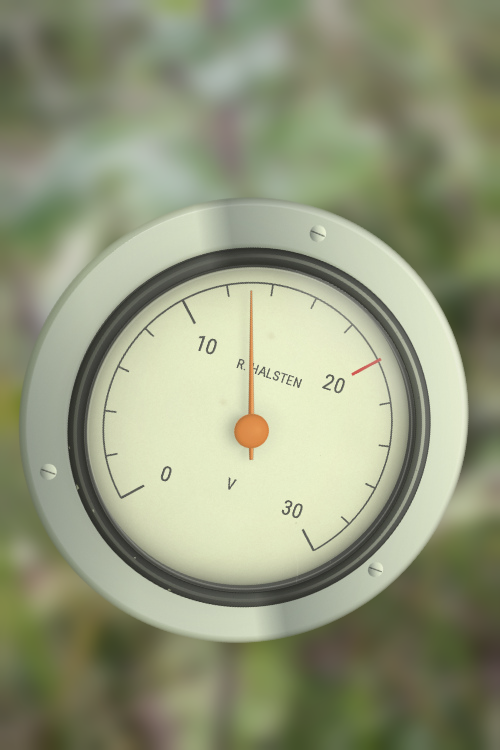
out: 13 V
